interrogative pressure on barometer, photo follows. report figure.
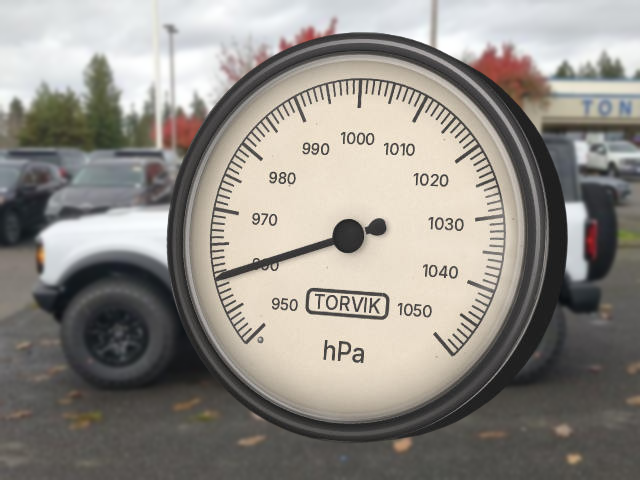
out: 960 hPa
